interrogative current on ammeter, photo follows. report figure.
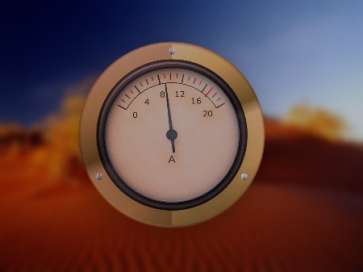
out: 9 A
